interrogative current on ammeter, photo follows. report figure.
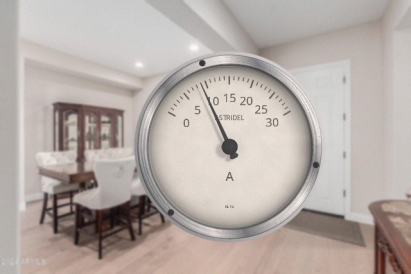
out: 9 A
